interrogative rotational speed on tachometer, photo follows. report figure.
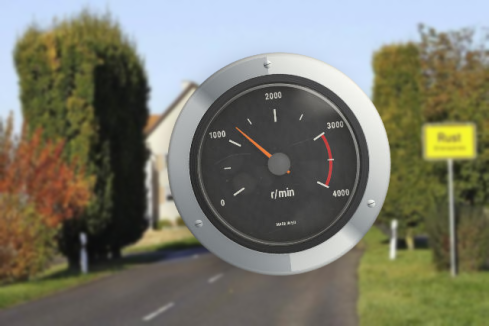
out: 1250 rpm
